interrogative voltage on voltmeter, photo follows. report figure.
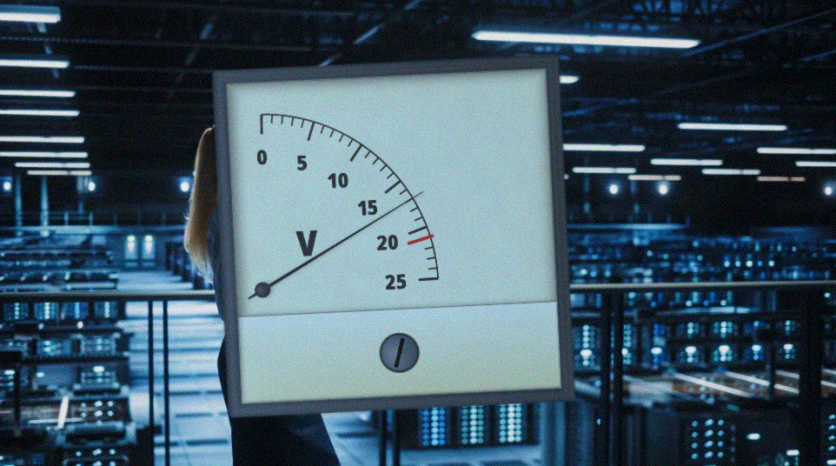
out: 17 V
